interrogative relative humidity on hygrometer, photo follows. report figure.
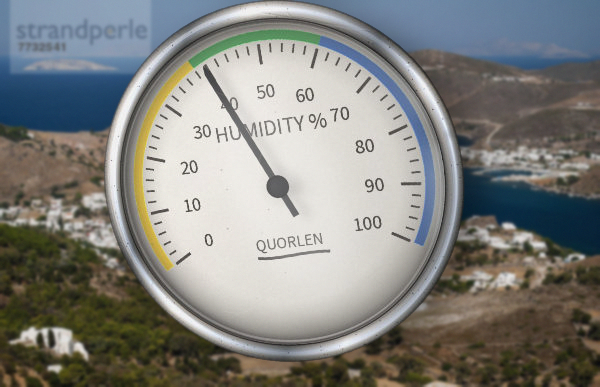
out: 40 %
